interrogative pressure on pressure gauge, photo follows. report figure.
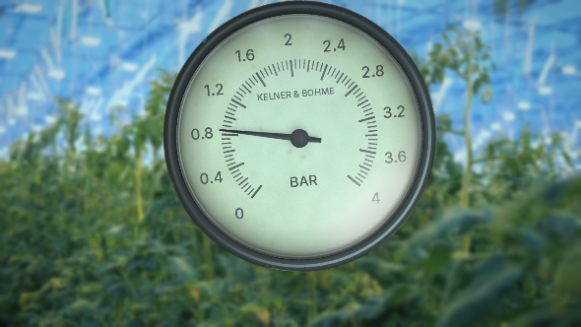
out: 0.85 bar
